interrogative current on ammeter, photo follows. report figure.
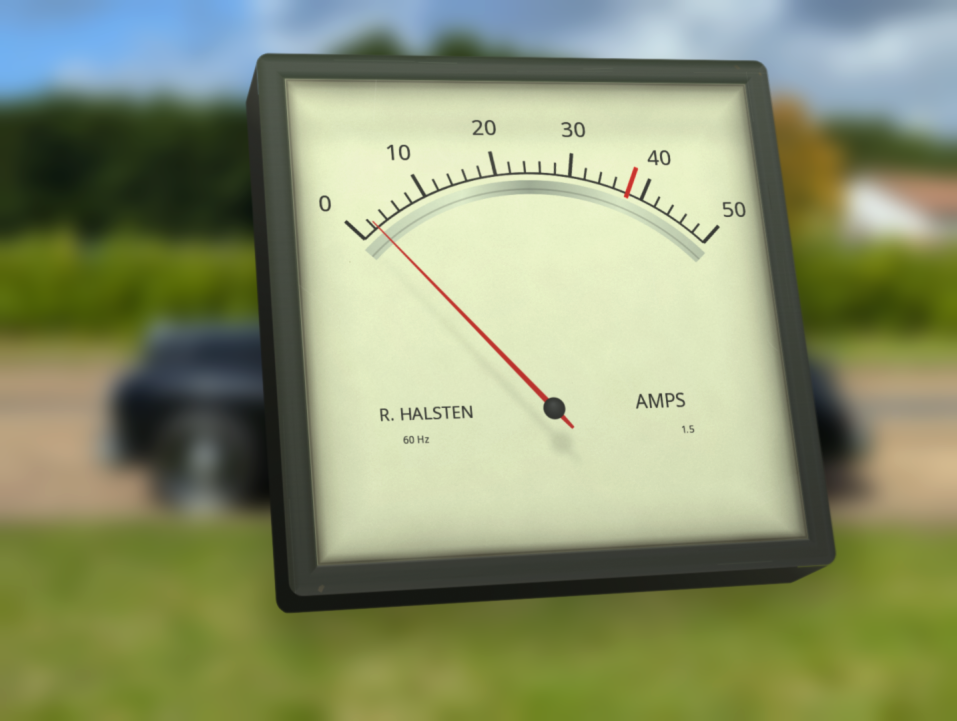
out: 2 A
